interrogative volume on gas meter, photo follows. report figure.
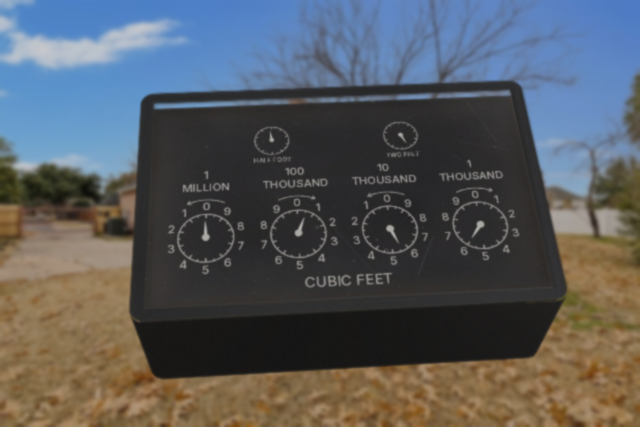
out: 5600 ft³
